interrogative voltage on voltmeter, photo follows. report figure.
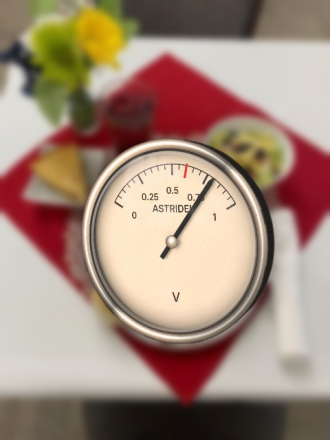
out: 0.8 V
